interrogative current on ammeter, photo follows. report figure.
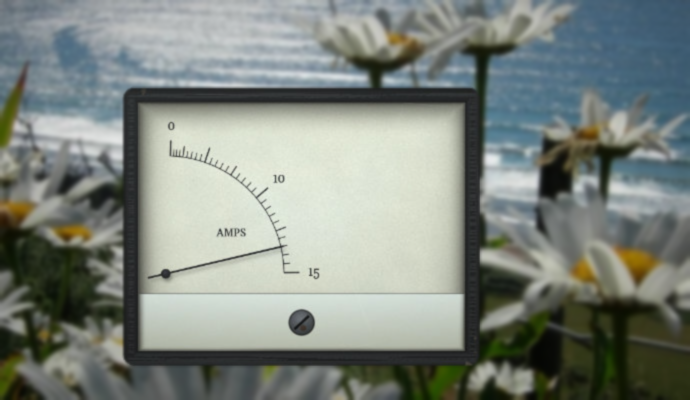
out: 13.5 A
